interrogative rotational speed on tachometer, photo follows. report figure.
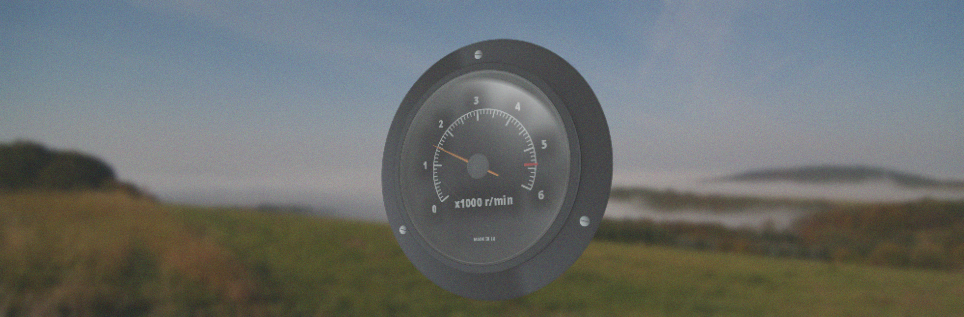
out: 1500 rpm
